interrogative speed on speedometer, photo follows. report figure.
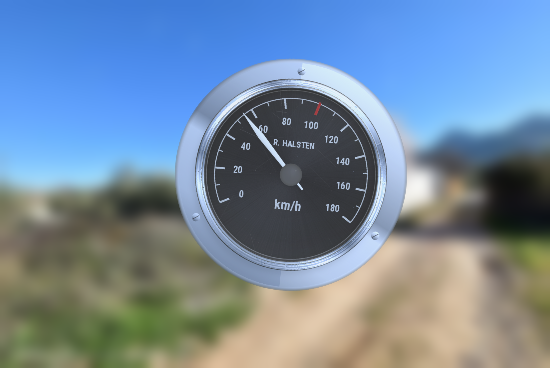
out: 55 km/h
